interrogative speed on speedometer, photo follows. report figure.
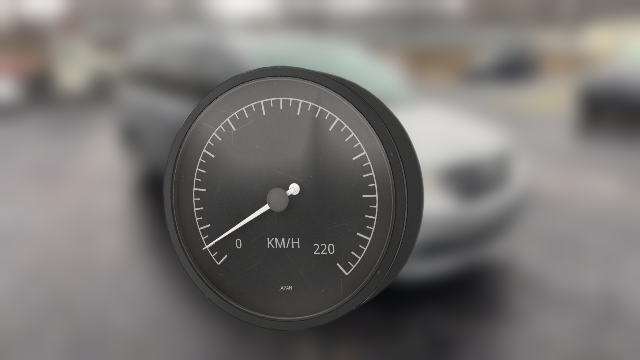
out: 10 km/h
